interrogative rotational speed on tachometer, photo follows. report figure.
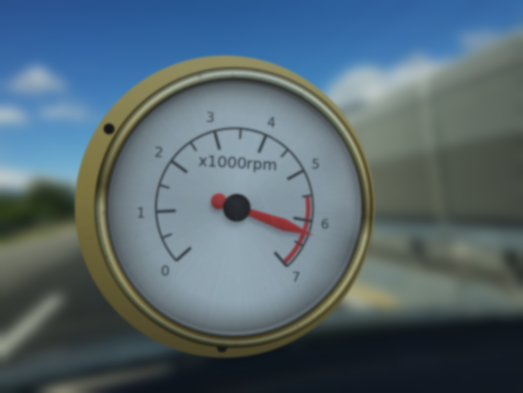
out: 6250 rpm
